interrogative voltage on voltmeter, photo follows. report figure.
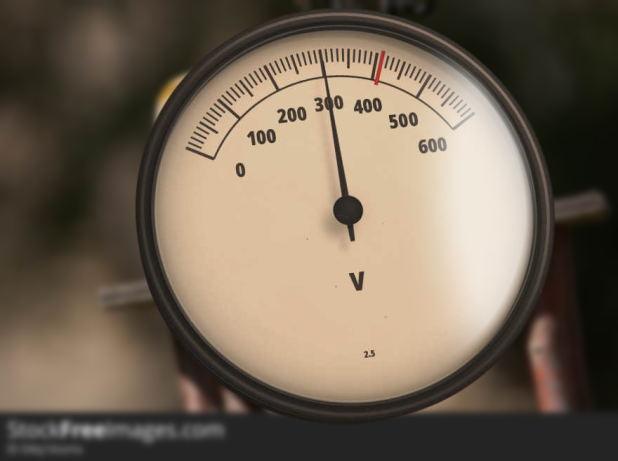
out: 300 V
